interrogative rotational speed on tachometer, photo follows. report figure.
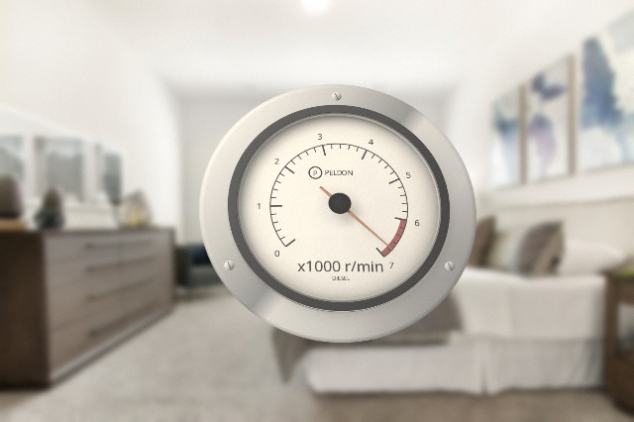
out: 6800 rpm
